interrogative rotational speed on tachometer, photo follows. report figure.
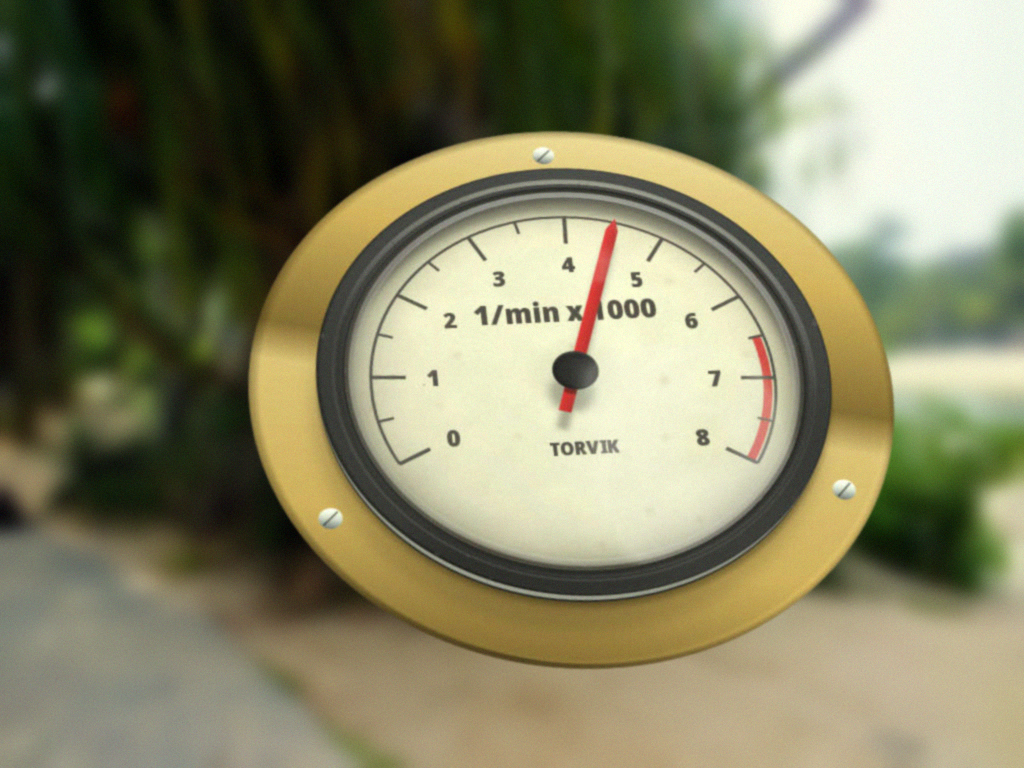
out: 4500 rpm
